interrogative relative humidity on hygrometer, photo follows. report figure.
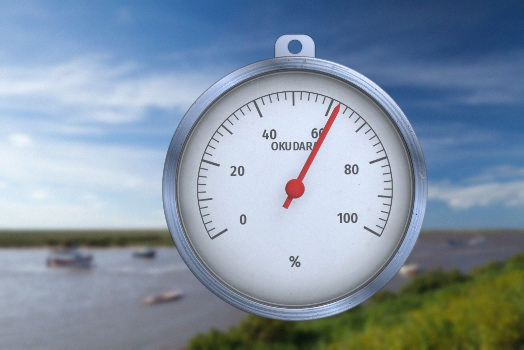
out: 62 %
